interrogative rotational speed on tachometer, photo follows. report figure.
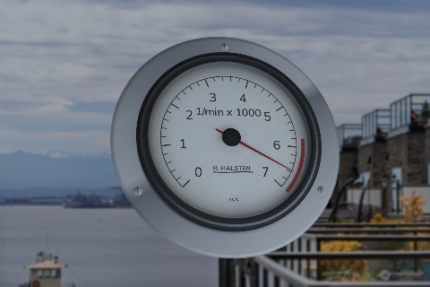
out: 6600 rpm
